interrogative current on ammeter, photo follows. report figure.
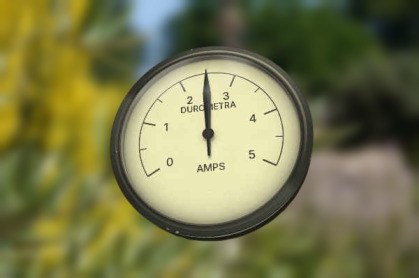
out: 2.5 A
